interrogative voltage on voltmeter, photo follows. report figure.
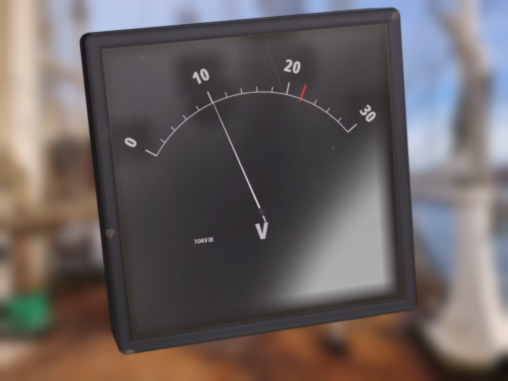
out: 10 V
